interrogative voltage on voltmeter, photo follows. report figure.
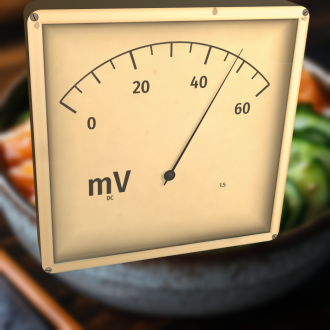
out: 47.5 mV
